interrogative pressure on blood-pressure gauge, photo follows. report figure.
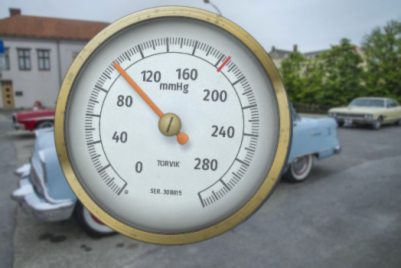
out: 100 mmHg
